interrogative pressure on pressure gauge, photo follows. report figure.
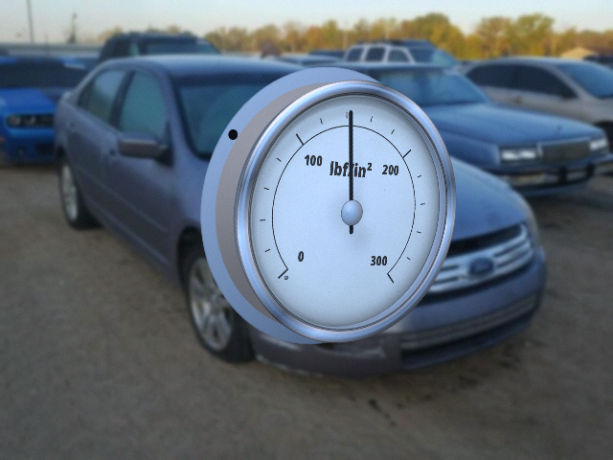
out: 140 psi
